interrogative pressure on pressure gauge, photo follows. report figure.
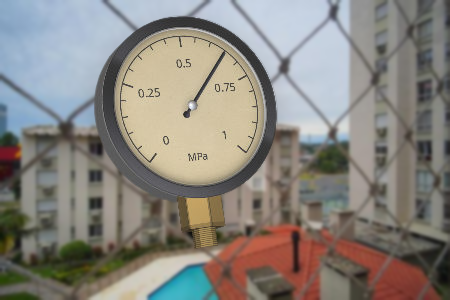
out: 0.65 MPa
